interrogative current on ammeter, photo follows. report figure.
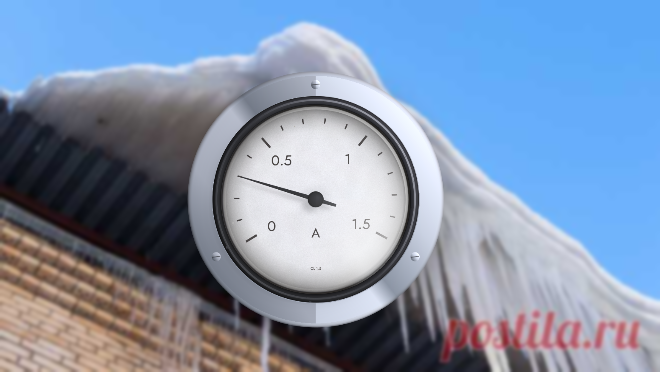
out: 0.3 A
